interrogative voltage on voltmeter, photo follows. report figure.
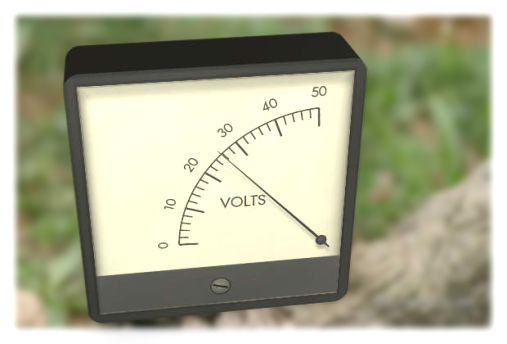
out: 26 V
